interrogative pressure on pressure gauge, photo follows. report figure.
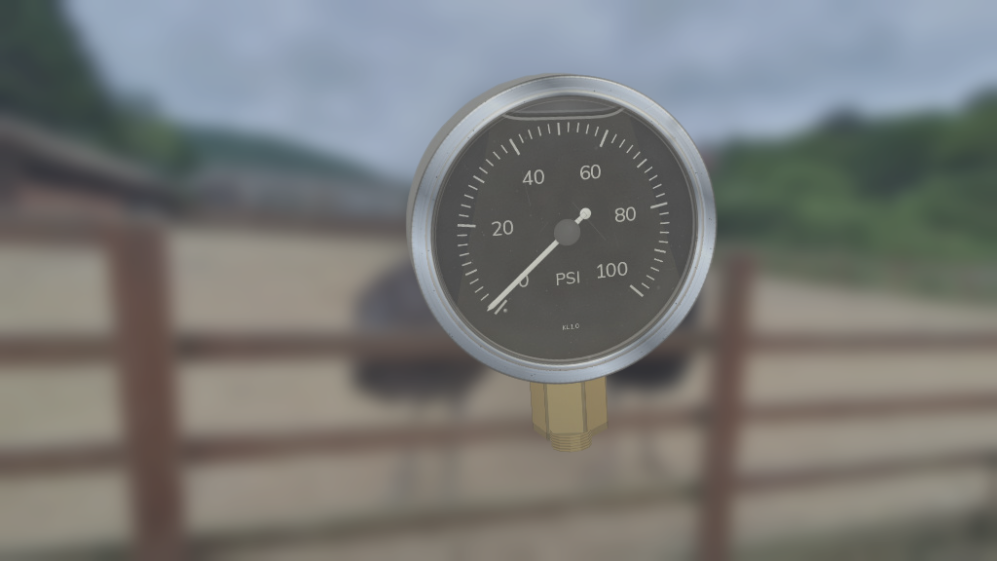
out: 2 psi
